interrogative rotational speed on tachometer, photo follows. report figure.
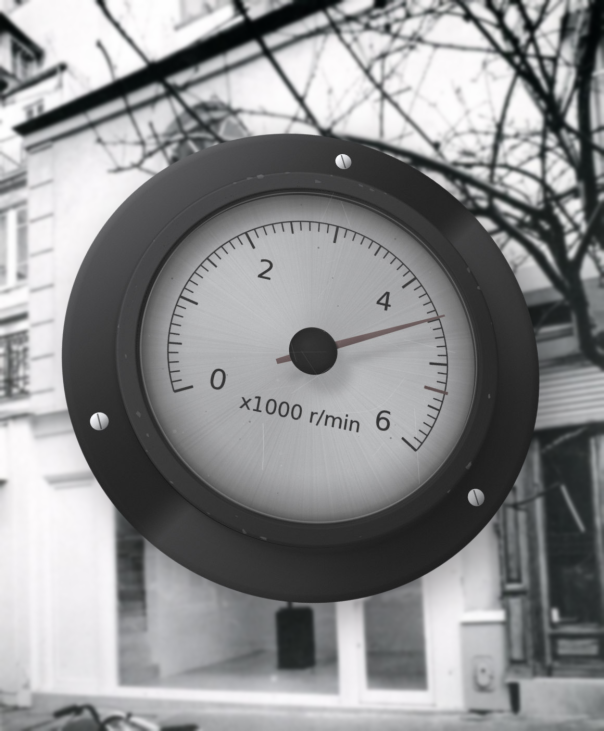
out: 4500 rpm
